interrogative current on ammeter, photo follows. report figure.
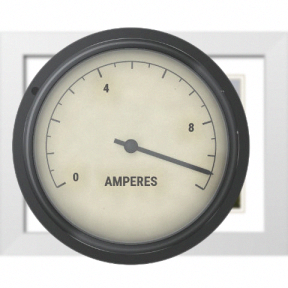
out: 9.5 A
